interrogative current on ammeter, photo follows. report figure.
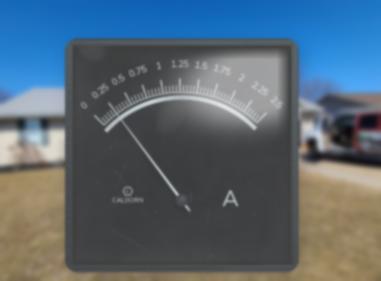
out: 0.25 A
